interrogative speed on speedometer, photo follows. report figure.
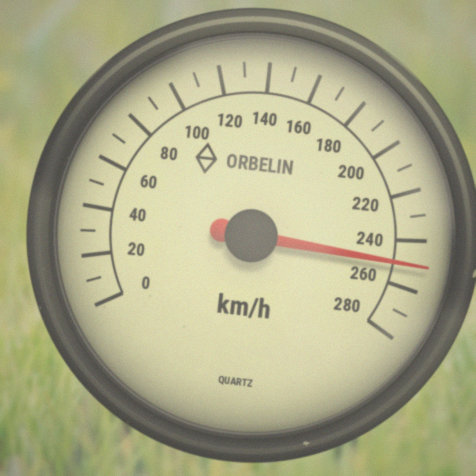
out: 250 km/h
